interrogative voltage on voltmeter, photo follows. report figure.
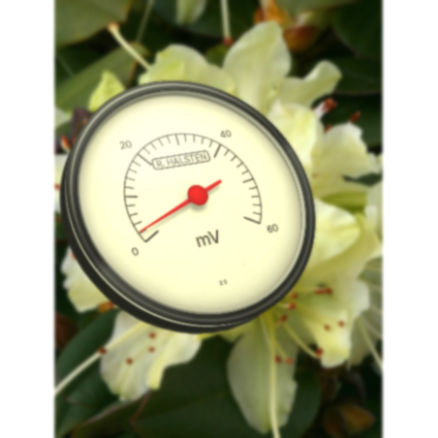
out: 2 mV
